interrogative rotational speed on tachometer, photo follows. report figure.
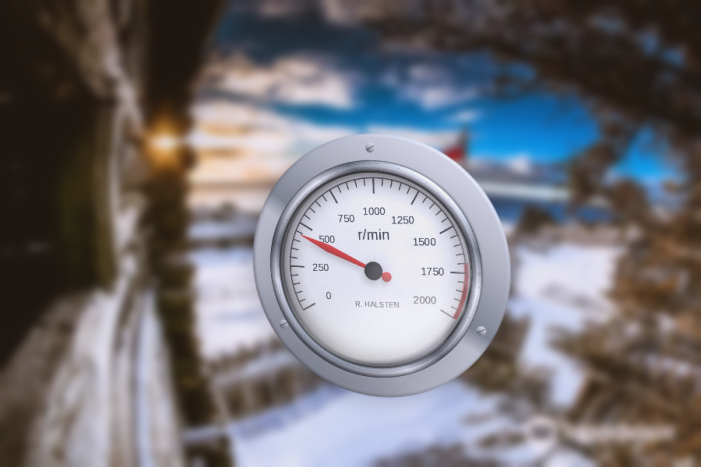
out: 450 rpm
